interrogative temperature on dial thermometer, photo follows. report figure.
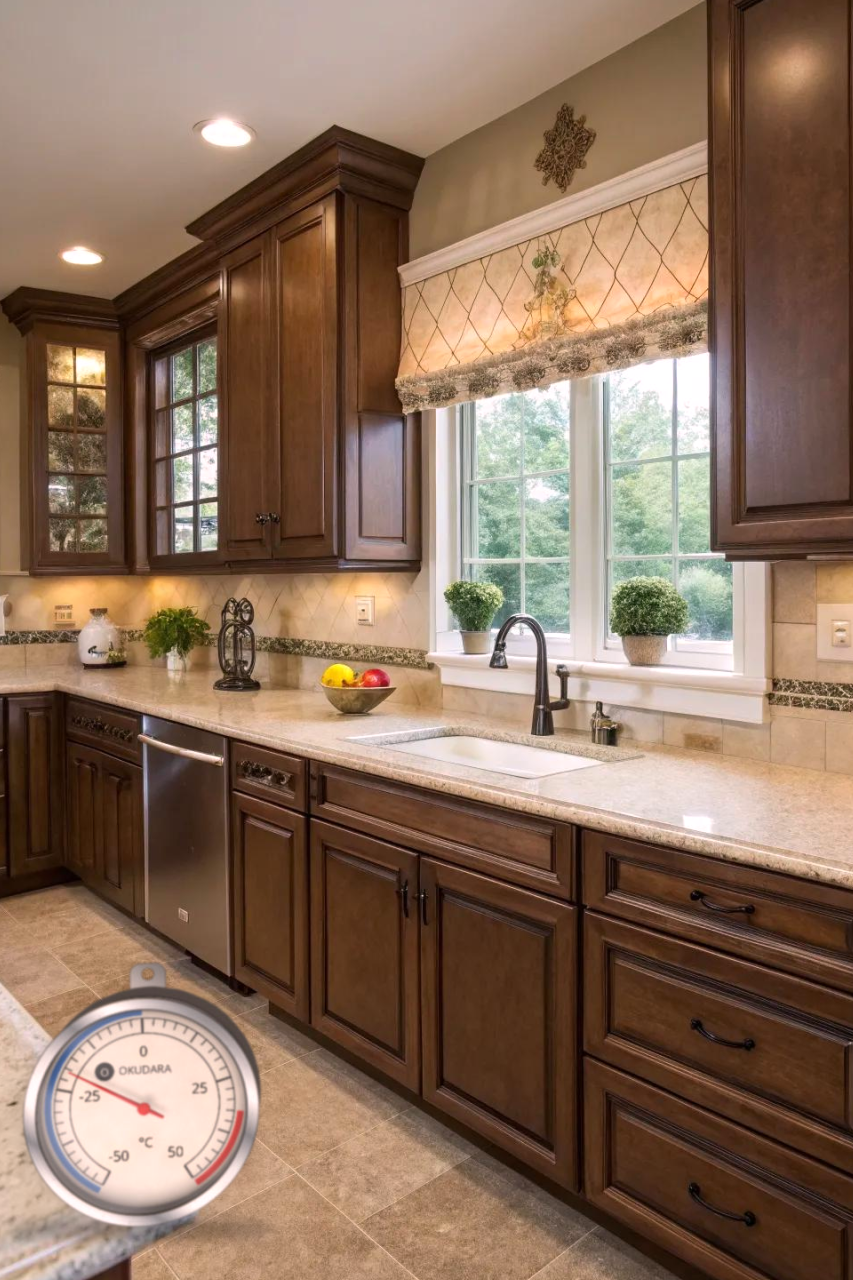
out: -20 °C
